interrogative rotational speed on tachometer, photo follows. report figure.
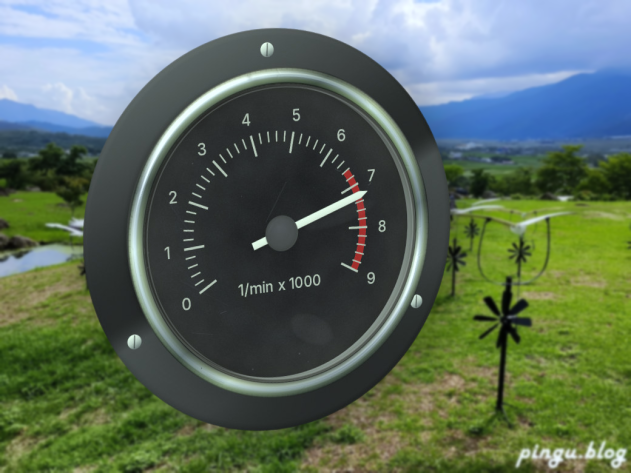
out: 7200 rpm
